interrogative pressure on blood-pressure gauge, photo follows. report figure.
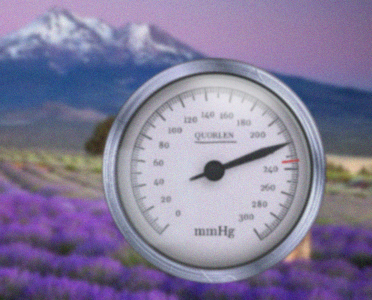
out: 220 mmHg
